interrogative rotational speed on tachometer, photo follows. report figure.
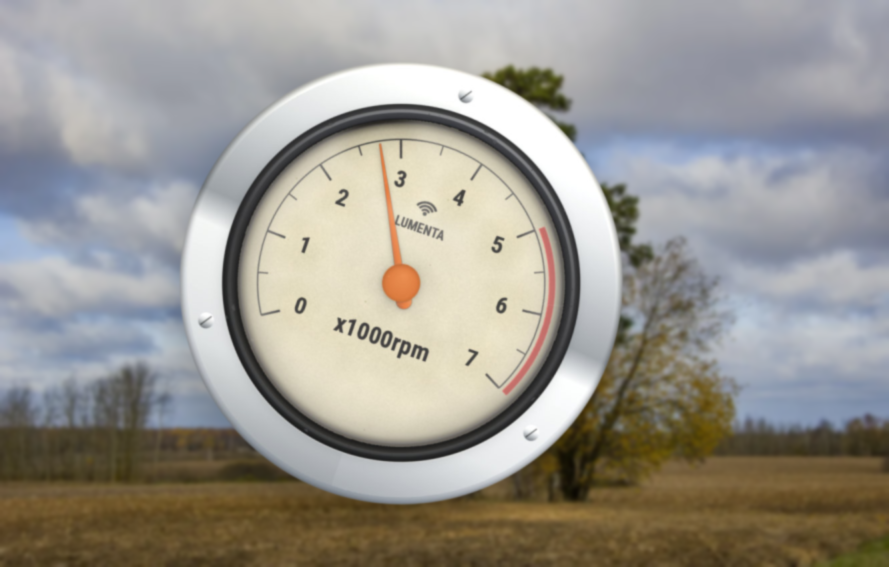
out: 2750 rpm
